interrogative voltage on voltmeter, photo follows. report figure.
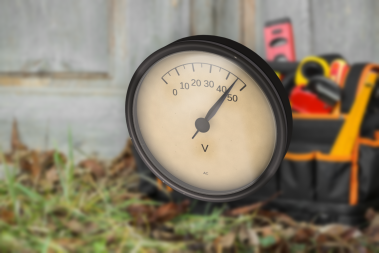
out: 45 V
